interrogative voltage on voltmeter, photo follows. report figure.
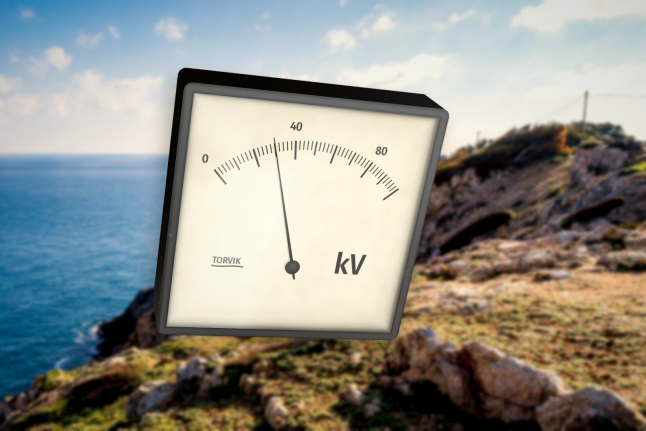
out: 30 kV
